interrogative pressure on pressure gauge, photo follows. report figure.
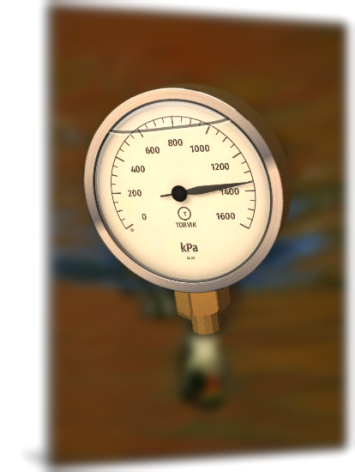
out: 1350 kPa
